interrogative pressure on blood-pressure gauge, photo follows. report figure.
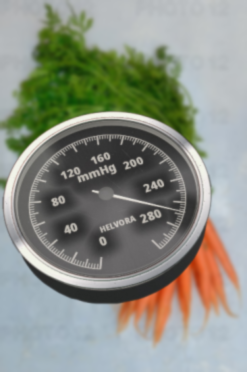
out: 270 mmHg
